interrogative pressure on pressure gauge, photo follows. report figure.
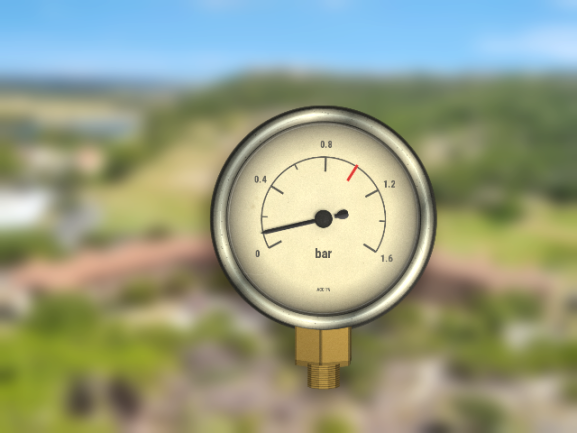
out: 0.1 bar
